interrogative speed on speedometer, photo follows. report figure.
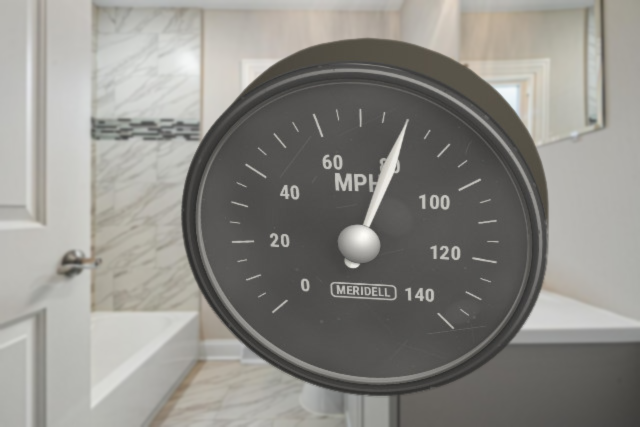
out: 80 mph
